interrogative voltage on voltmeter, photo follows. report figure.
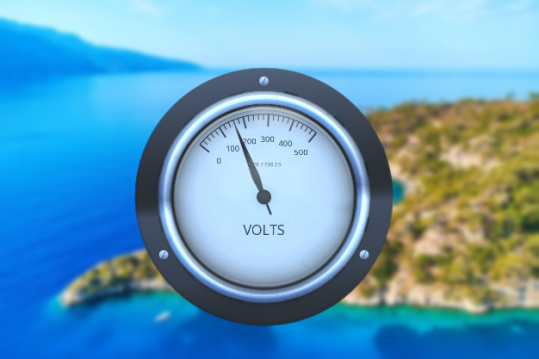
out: 160 V
